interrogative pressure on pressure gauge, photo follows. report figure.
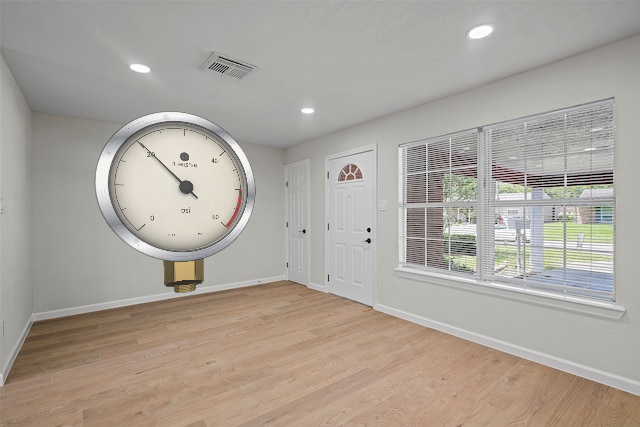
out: 20 psi
